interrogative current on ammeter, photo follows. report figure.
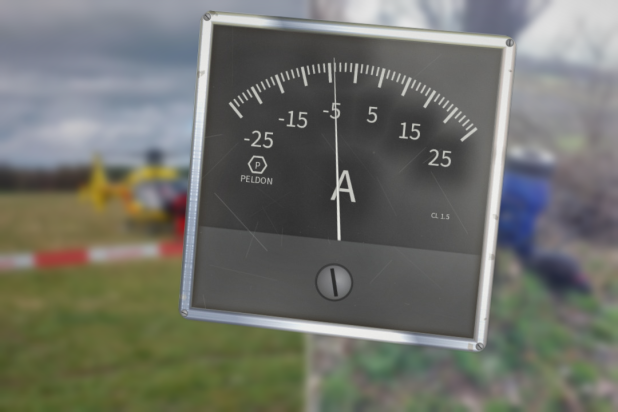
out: -4 A
